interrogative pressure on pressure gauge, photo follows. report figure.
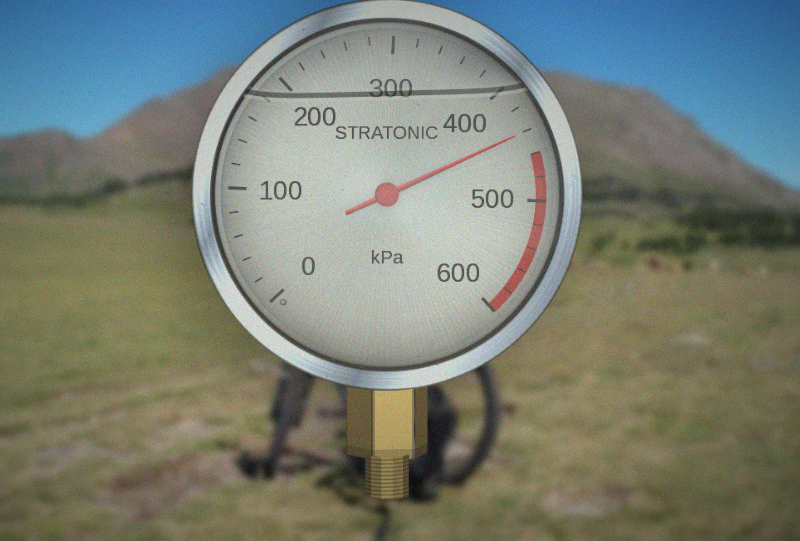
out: 440 kPa
